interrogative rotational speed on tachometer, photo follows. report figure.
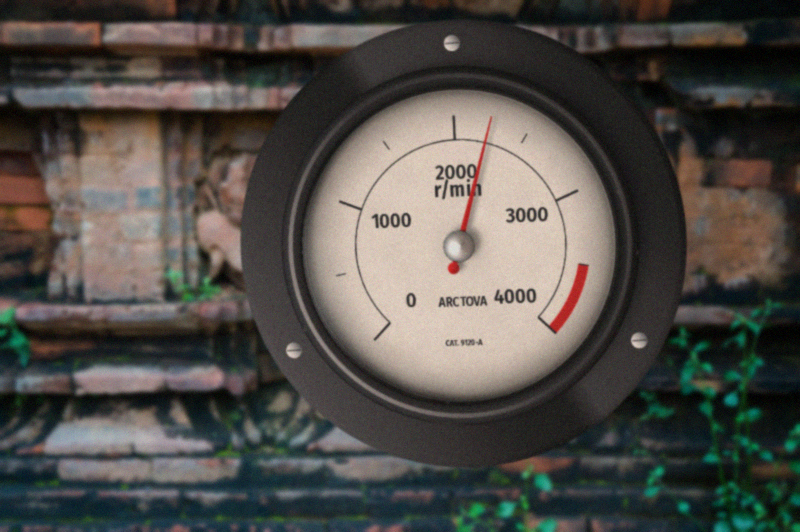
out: 2250 rpm
